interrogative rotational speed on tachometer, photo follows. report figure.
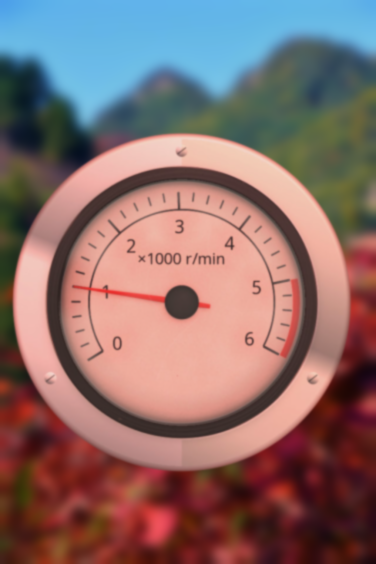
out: 1000 rpm
